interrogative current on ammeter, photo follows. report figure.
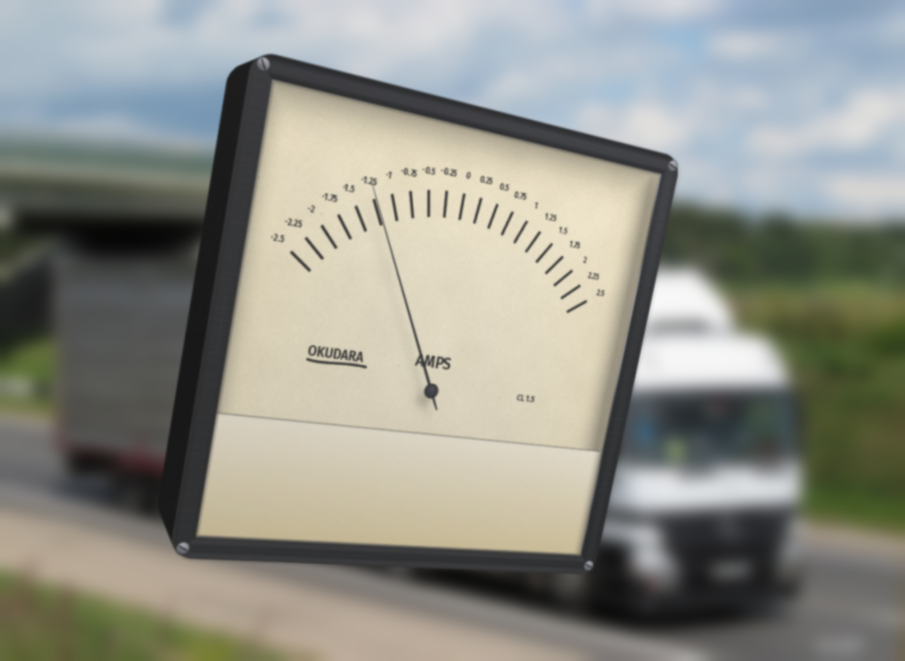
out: -1.25 A
